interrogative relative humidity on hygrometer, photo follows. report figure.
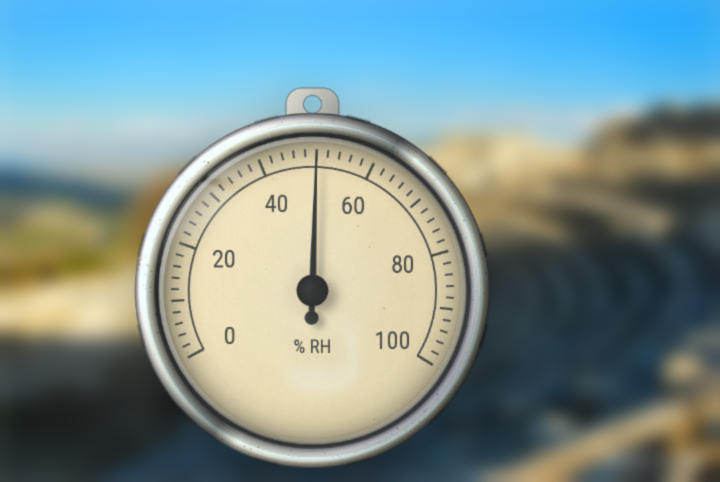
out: 50 %
